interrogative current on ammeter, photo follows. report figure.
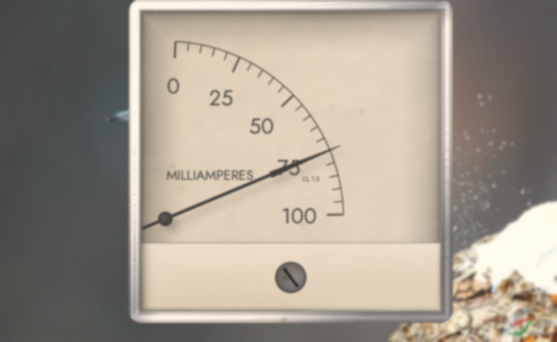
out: 75 mA
